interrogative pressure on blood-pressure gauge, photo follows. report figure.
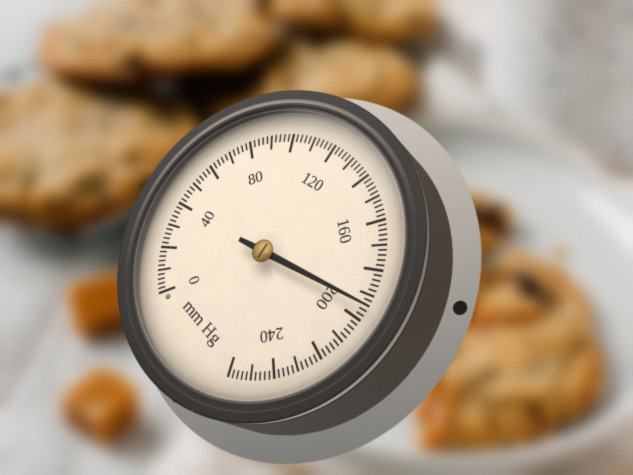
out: 194 mmHg
